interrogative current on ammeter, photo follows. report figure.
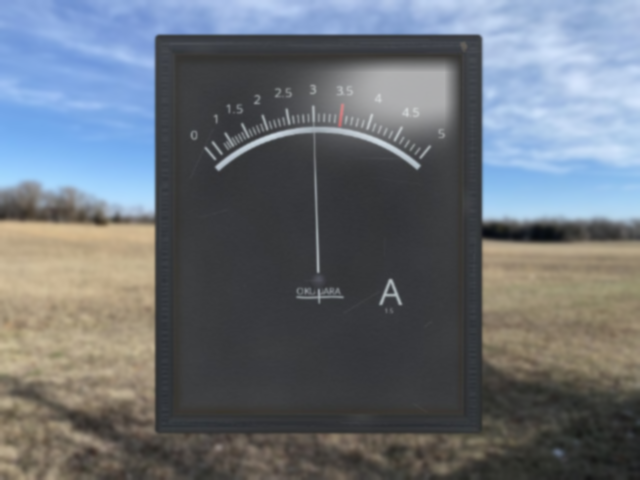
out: 3 A
